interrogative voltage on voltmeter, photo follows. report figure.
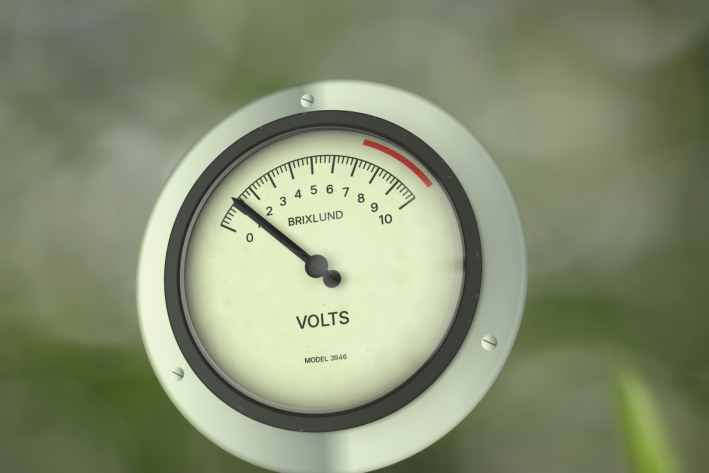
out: 1.2 V
